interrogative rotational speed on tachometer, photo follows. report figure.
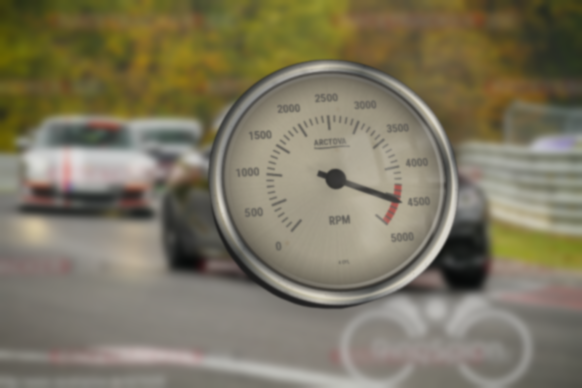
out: 4600 rpm
